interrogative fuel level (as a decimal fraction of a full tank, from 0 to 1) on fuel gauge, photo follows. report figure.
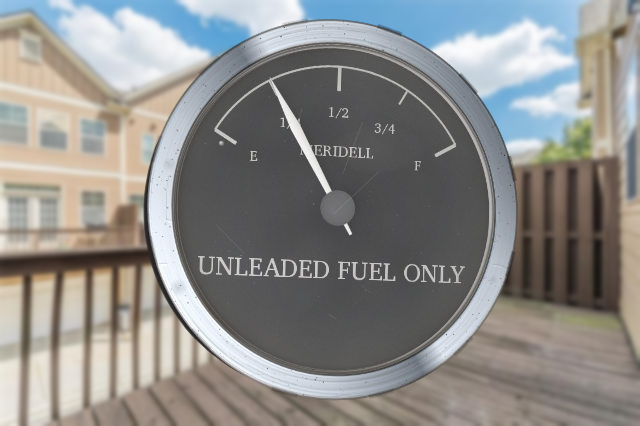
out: 0.25
